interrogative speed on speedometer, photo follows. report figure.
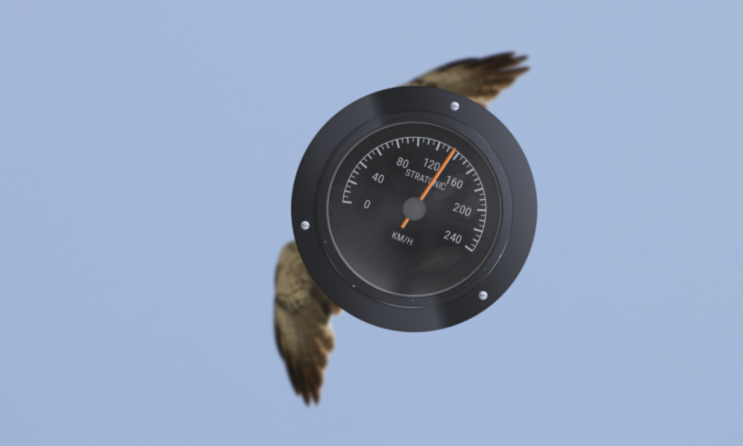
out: 135 km/h
